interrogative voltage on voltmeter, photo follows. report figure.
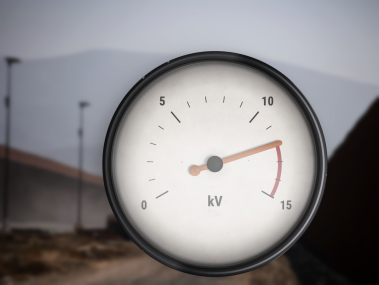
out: 12 kV
